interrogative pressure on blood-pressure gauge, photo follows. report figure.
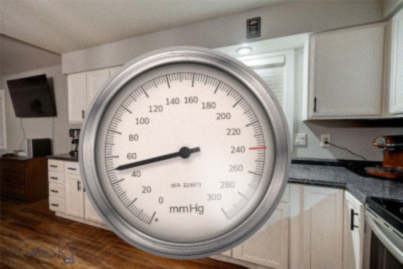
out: 50 mmHg
